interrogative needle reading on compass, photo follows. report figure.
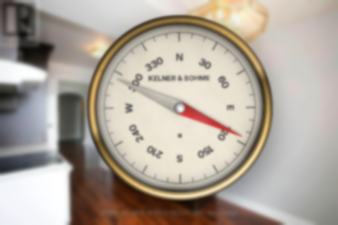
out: 115 °
